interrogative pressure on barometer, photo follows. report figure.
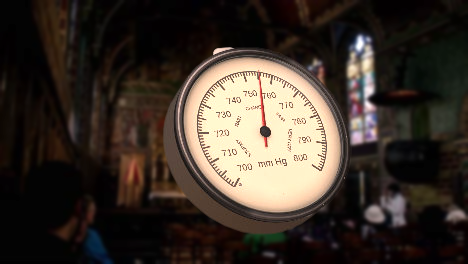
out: 755 mmHg
